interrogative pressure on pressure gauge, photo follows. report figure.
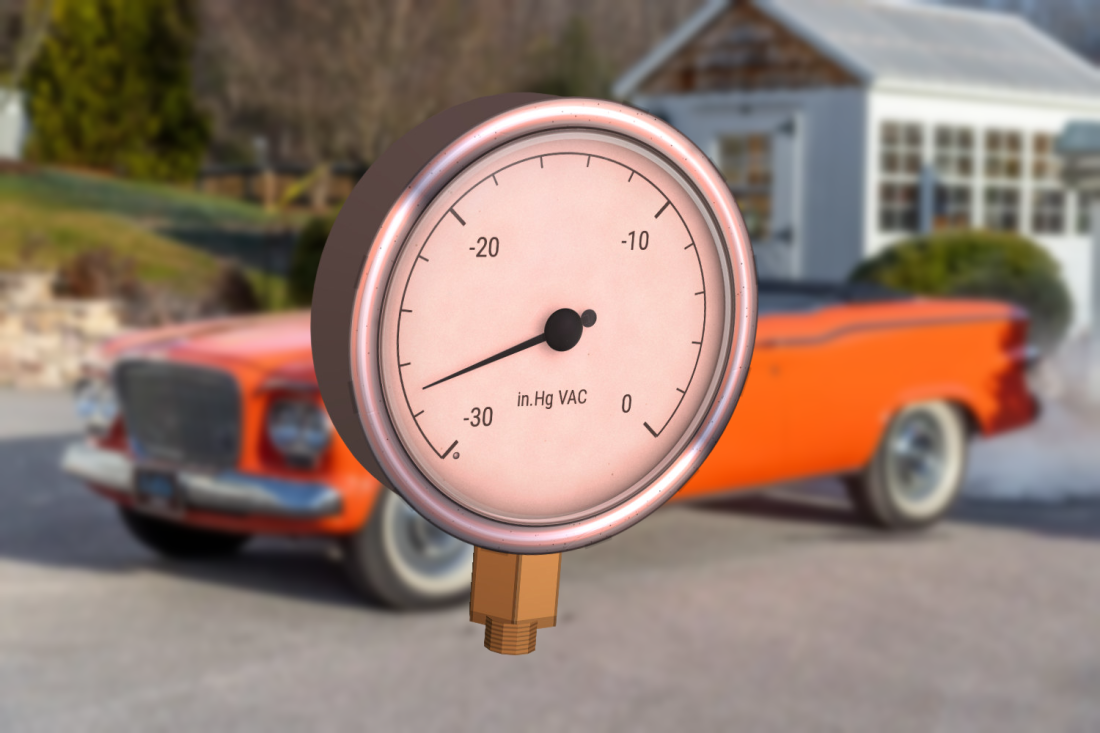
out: -27 inHg
